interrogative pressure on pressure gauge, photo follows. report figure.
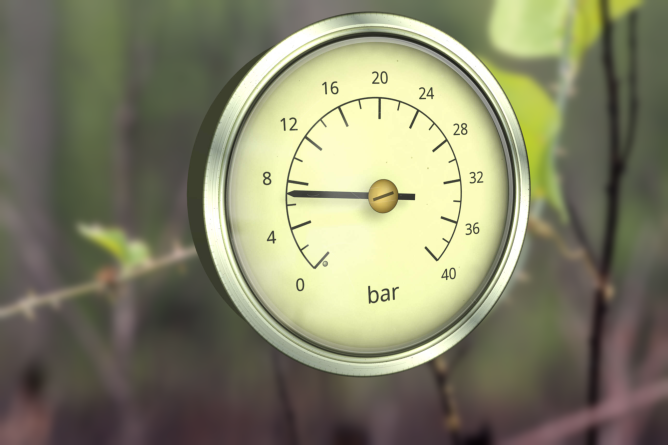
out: 7 bar
